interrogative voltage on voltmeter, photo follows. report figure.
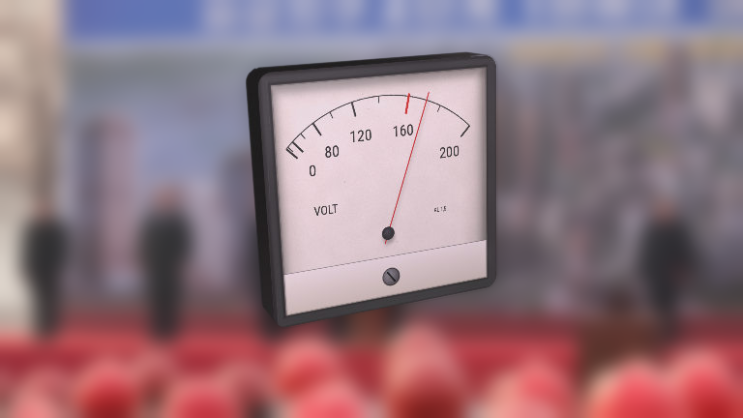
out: 170 V
